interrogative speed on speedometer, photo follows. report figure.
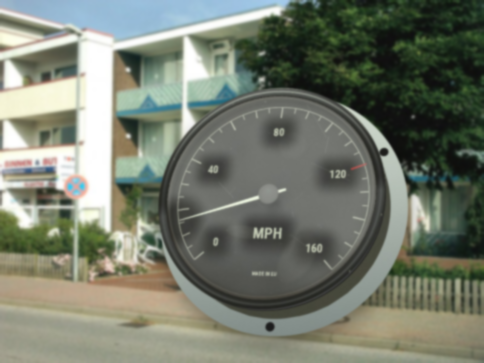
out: 15 mph
